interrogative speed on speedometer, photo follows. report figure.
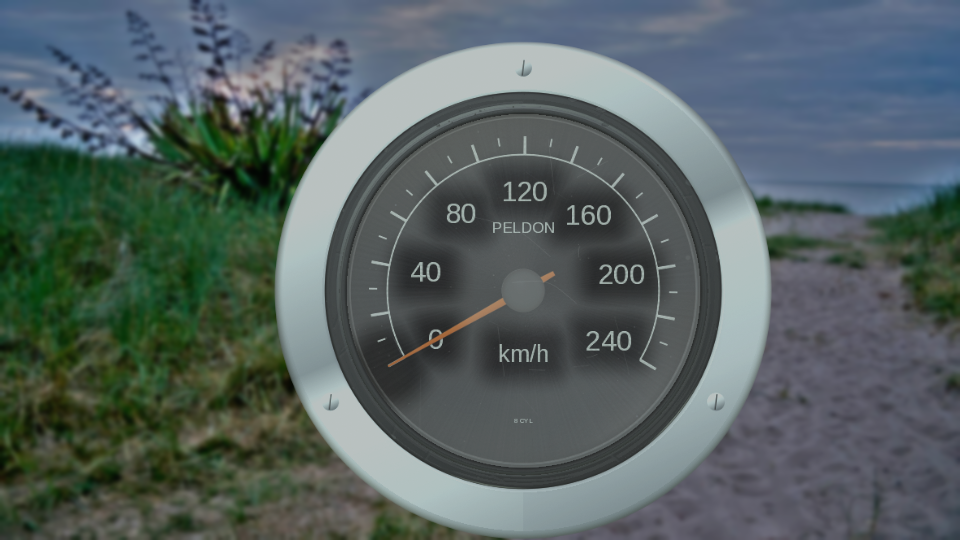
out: 0 km/h
